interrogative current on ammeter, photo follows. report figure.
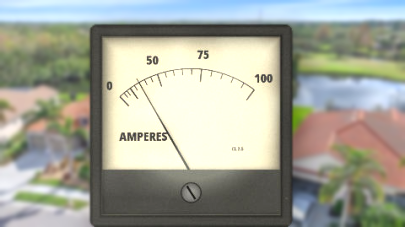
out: 35 A
